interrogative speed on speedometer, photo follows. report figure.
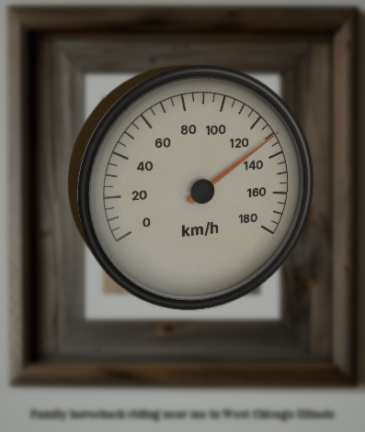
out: 130 km/h
